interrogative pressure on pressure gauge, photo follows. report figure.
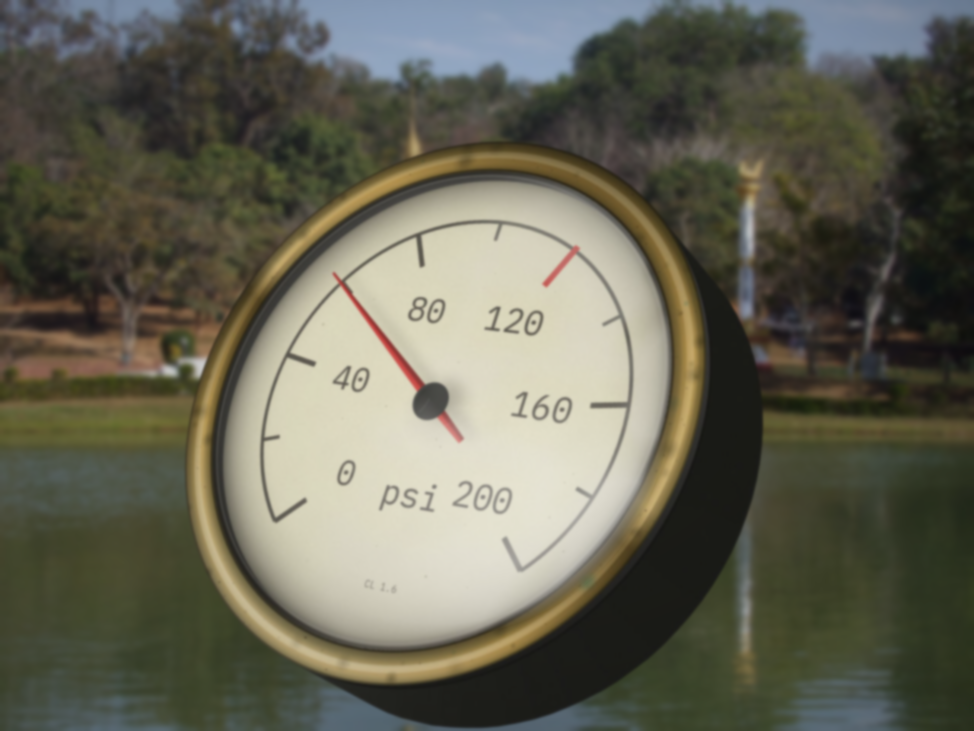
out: 60 psi
